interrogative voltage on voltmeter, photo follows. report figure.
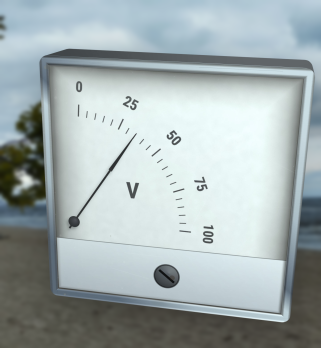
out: 35 V
